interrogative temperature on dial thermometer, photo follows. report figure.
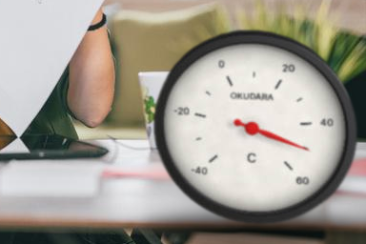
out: 50 °C
